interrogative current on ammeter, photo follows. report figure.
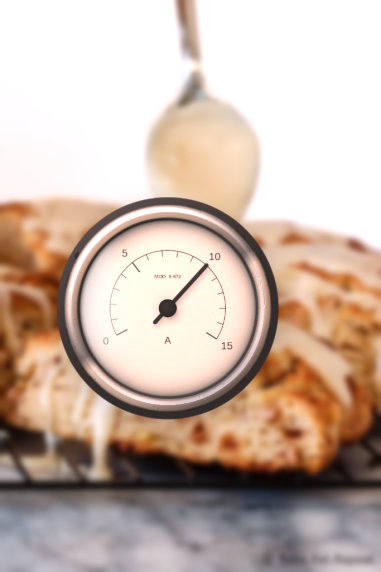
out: 10 A
